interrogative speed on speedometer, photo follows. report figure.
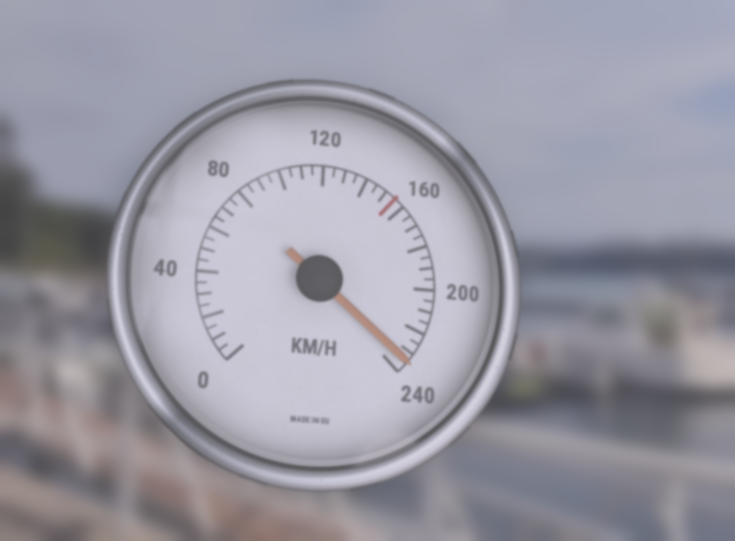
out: 235 km/h
